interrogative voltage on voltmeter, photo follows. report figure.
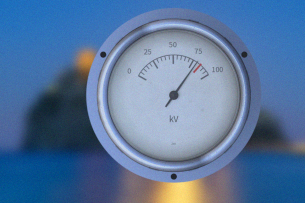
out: 80 kV
